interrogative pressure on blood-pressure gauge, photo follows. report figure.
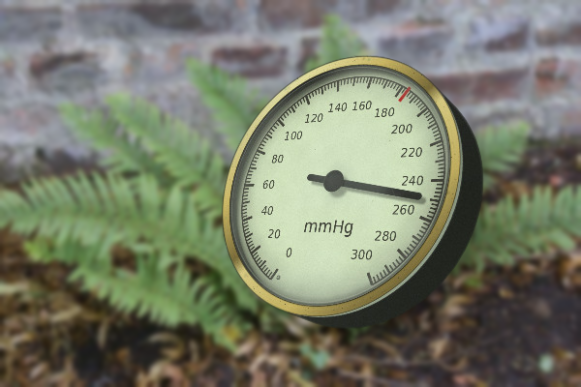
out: 250 mmHg
